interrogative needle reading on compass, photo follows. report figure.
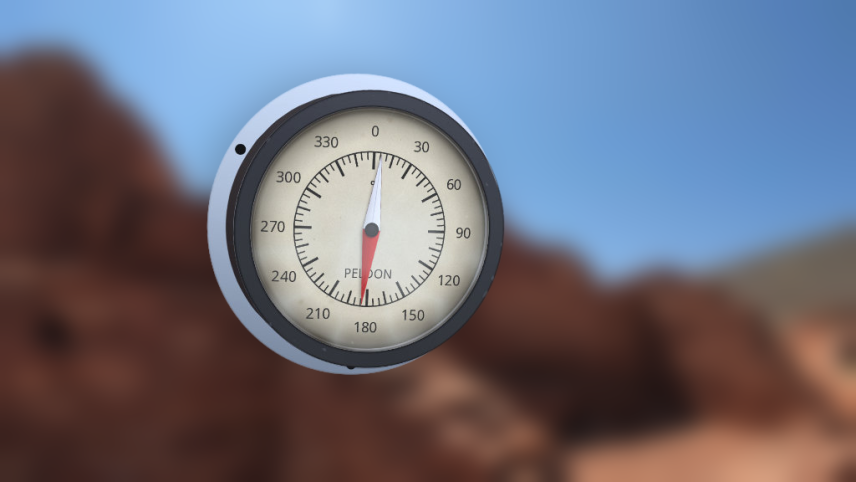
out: 185 °
